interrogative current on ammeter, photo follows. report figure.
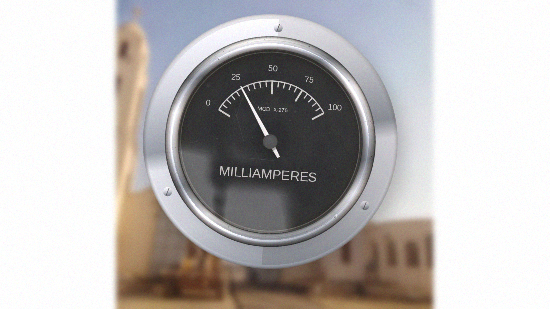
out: 25 mA
